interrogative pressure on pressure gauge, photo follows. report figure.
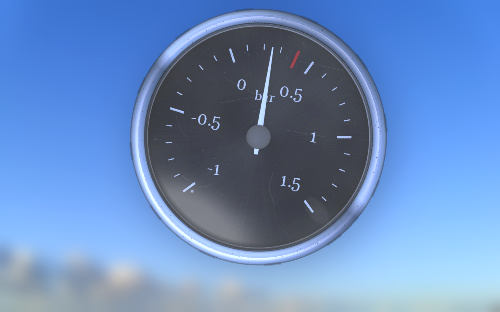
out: 0.25 bar
